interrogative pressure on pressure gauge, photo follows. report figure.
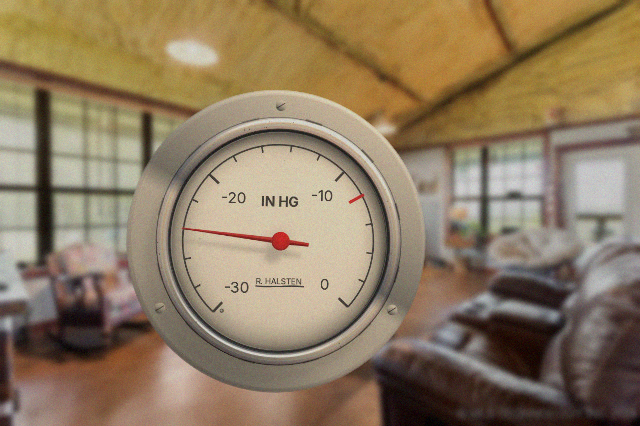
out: -24 inHg
